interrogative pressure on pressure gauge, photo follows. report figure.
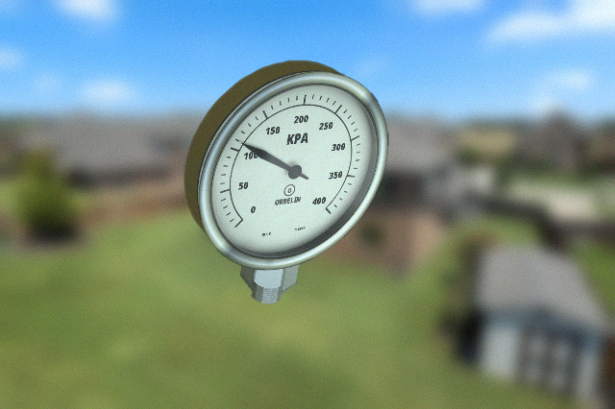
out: 110 kPa
